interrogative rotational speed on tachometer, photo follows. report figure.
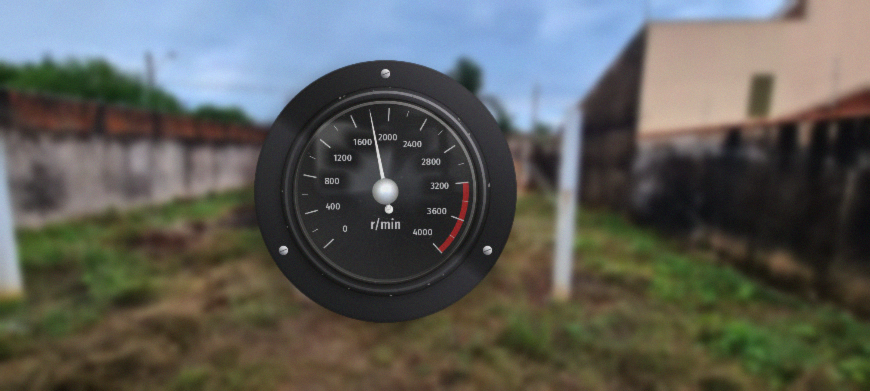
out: 1800 rpm
